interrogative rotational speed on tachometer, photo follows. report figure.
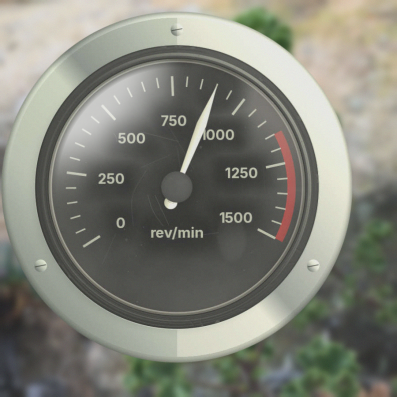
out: 900 rpm
